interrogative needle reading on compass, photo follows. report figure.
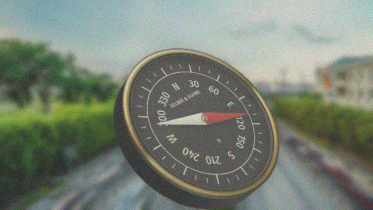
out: 110 °
